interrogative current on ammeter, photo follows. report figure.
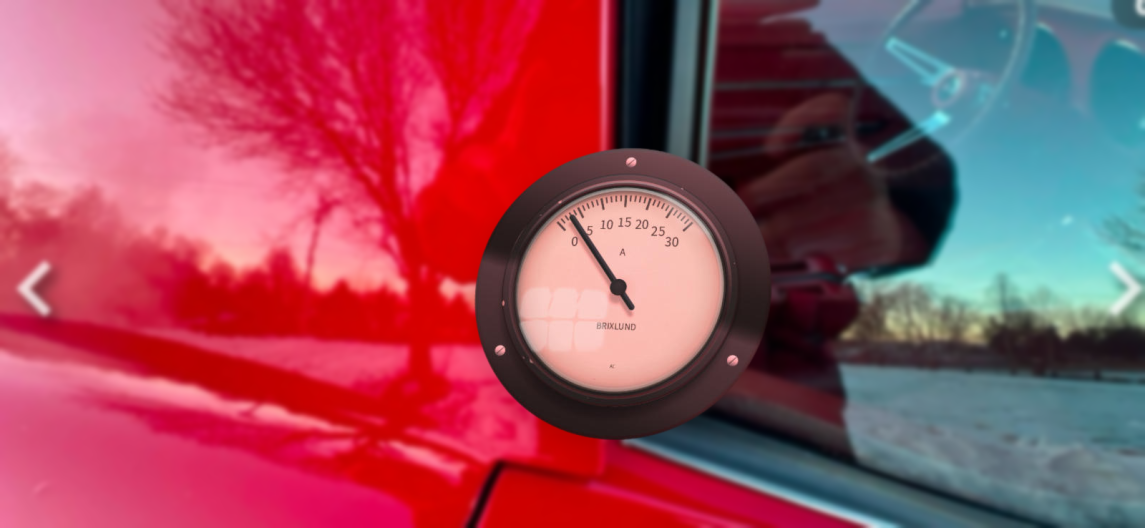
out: 3 A
